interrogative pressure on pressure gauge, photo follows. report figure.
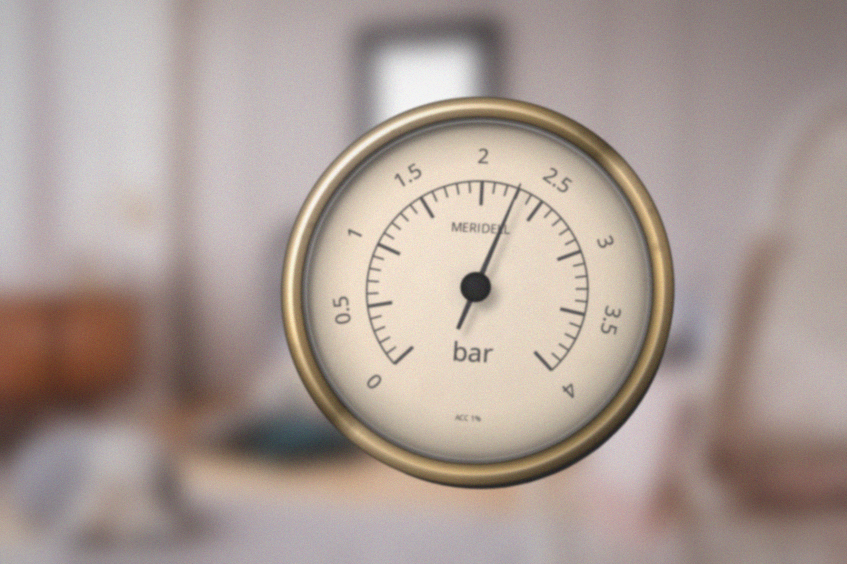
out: 2.3 bar
